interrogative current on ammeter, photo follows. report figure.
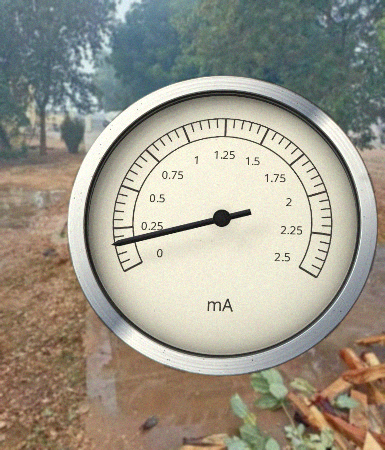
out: 0.15 mA
